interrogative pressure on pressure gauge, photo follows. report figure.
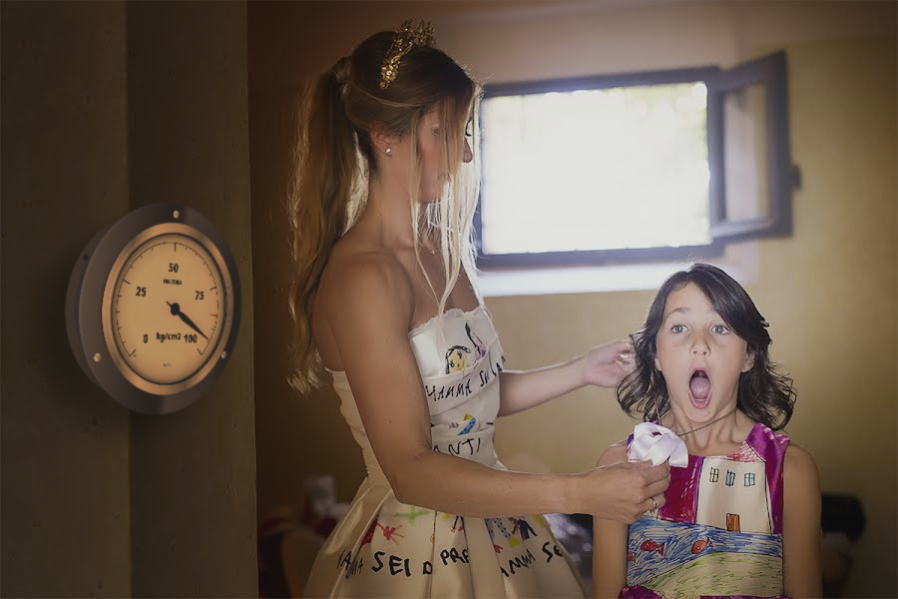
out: 95 kg/cm²
